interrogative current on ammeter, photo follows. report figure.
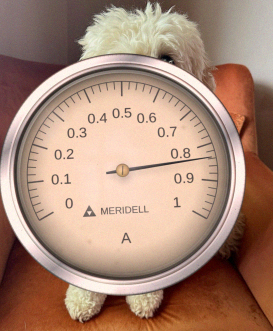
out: 0.84 A
